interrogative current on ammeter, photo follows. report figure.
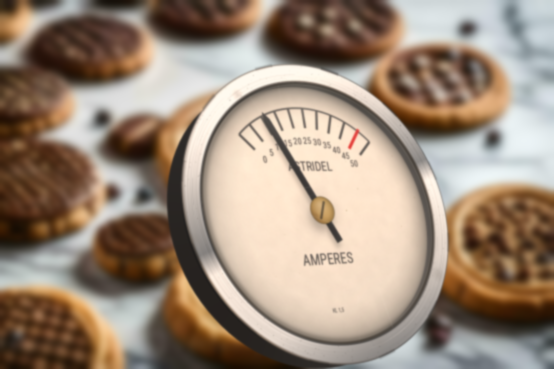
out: 10 A
